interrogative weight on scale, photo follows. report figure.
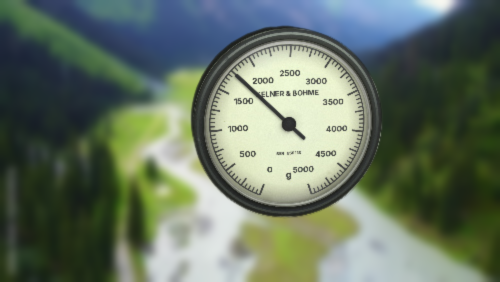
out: 1750 g
